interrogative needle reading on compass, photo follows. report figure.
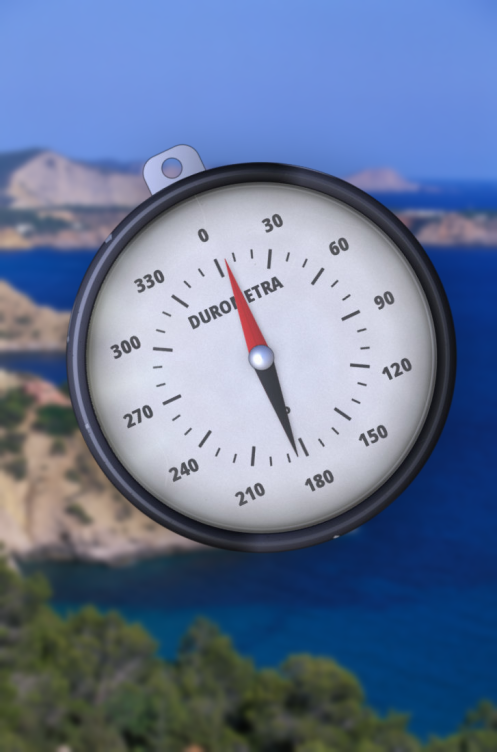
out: 5 °
